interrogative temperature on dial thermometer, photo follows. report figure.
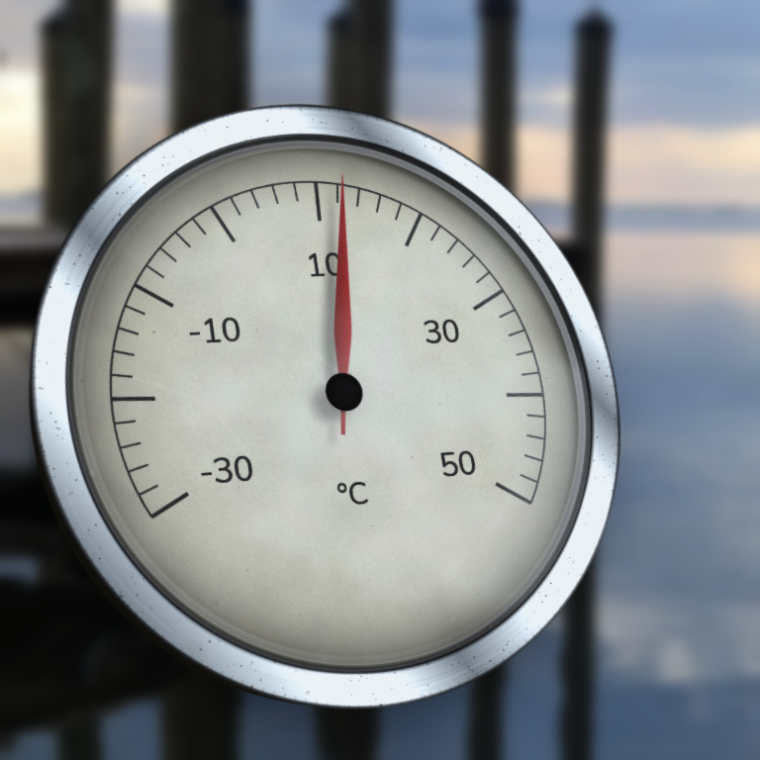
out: 12 °C
